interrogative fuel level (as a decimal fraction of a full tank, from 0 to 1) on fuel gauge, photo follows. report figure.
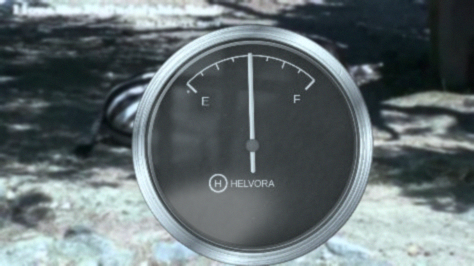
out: 0.5
